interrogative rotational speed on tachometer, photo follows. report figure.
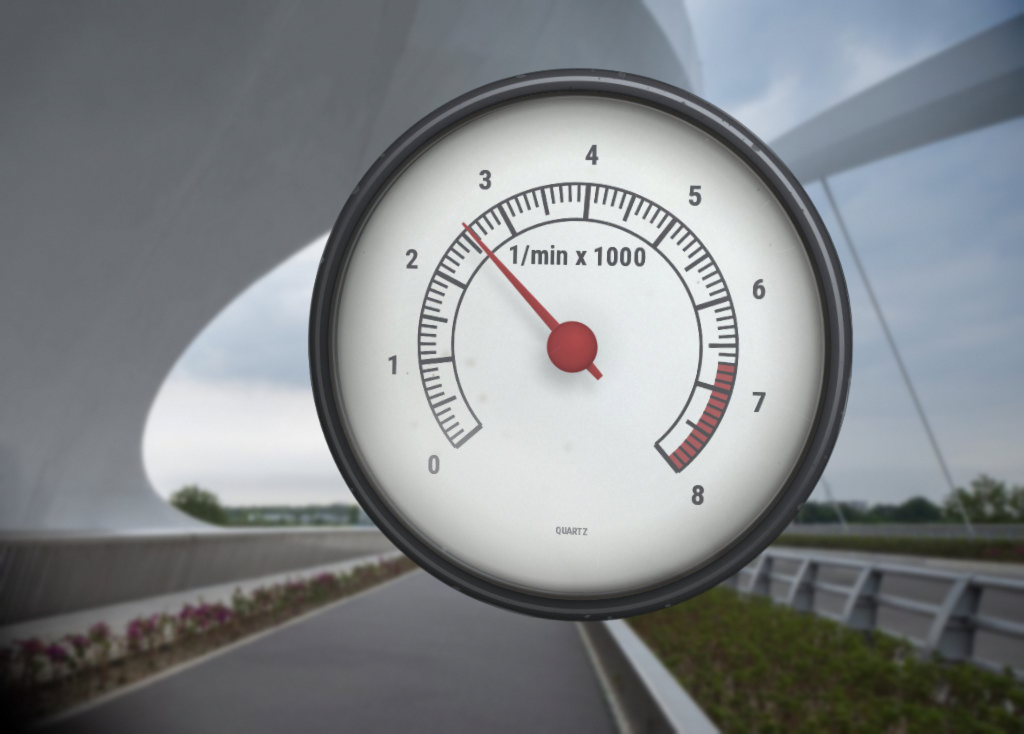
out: 2600 rpm
